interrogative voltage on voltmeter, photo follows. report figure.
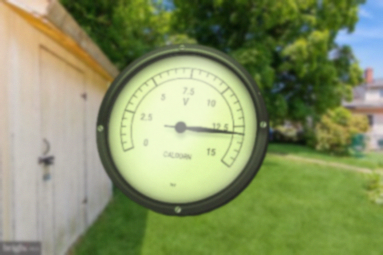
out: 13 V
